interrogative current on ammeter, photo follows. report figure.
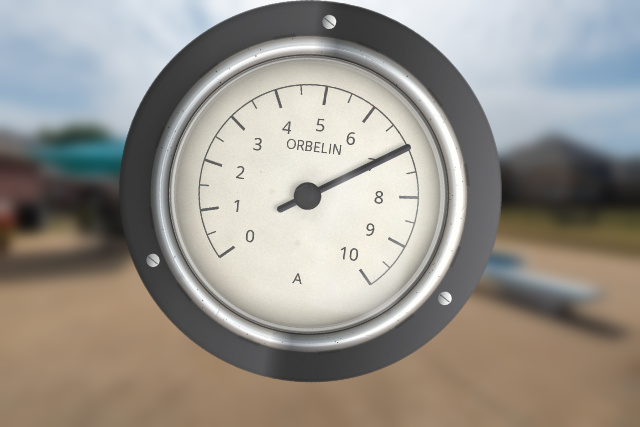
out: 7 A
